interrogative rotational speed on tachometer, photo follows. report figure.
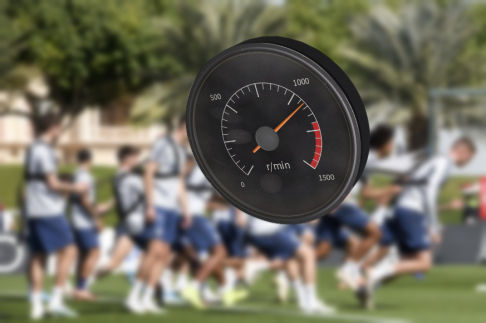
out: 1075 rpm
